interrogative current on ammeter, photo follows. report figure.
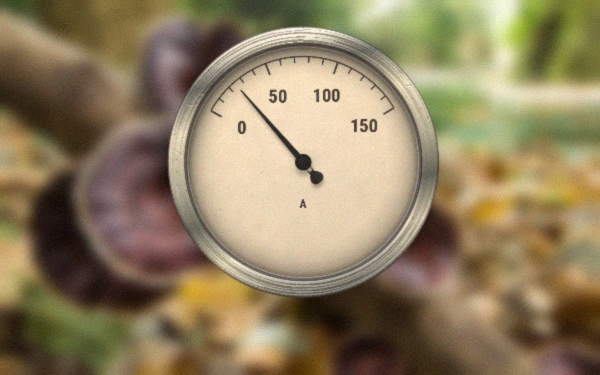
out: 25 A
